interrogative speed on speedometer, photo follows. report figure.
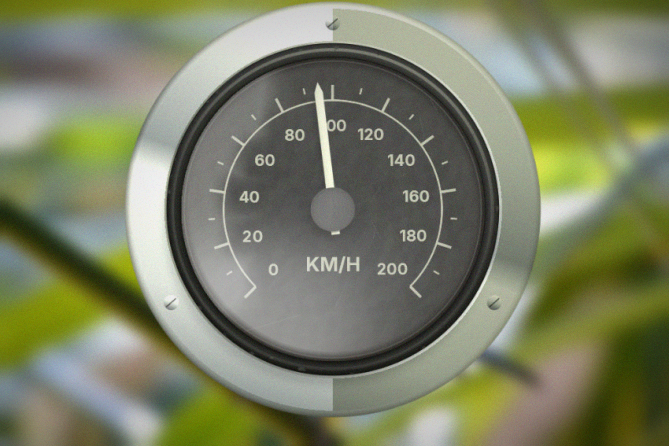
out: 95 km/h
